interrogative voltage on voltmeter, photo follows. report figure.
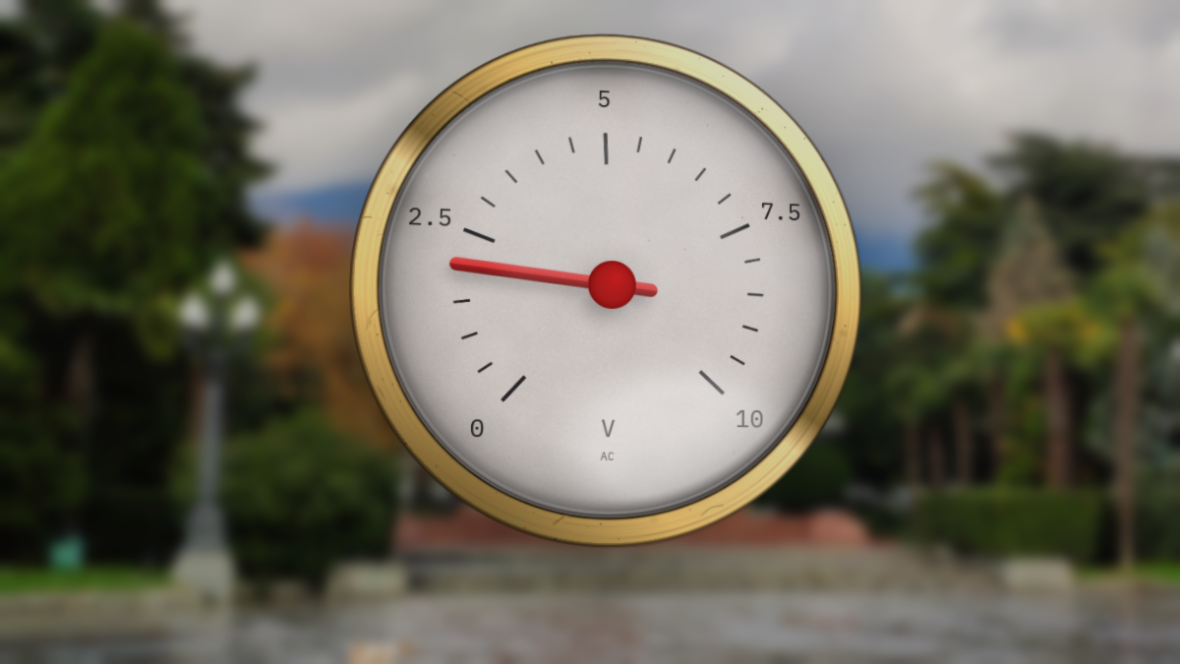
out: 2 V
